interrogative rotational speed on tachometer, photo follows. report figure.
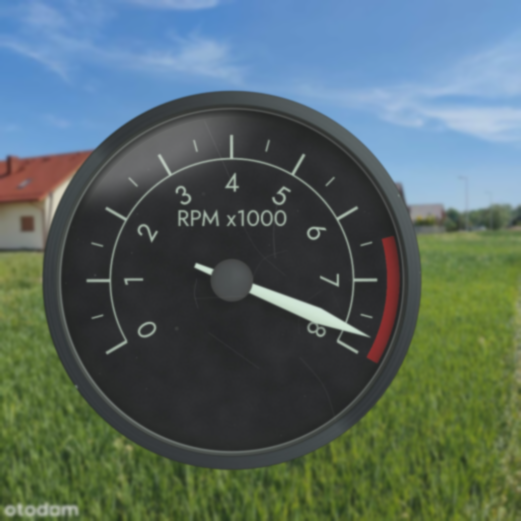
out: 7750 rpm
